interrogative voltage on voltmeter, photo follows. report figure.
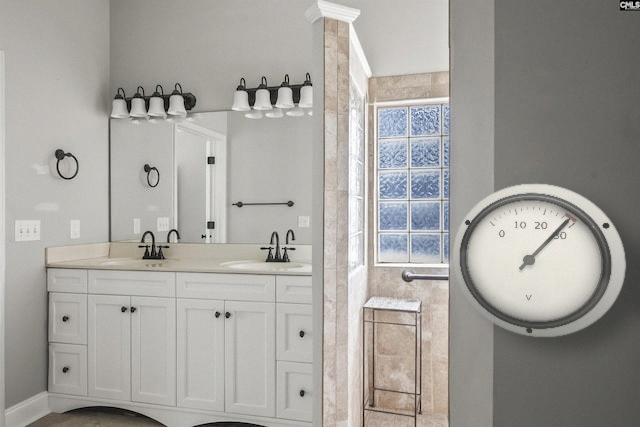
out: 28 V
